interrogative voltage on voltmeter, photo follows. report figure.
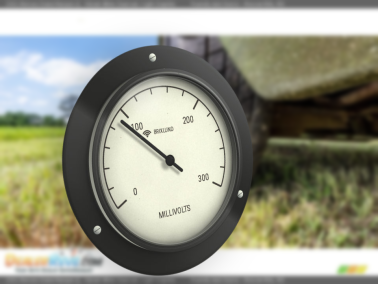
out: 90 mV
